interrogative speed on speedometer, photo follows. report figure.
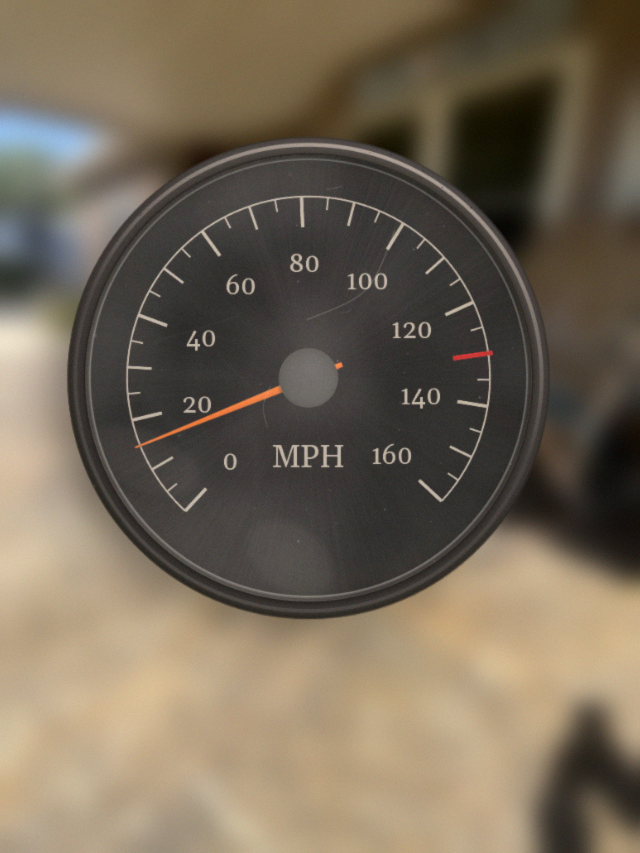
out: 15 mph
